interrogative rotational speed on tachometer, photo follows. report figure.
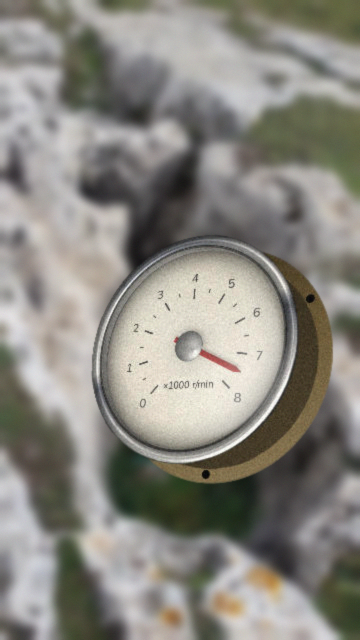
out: 7500 rpm
